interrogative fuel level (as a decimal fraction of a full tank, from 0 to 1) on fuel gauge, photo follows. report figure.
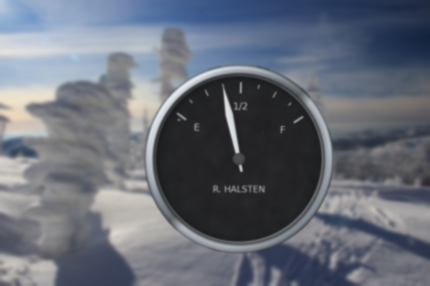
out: 0.375
